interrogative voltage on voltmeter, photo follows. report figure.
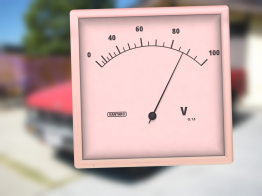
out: 87.5 V
